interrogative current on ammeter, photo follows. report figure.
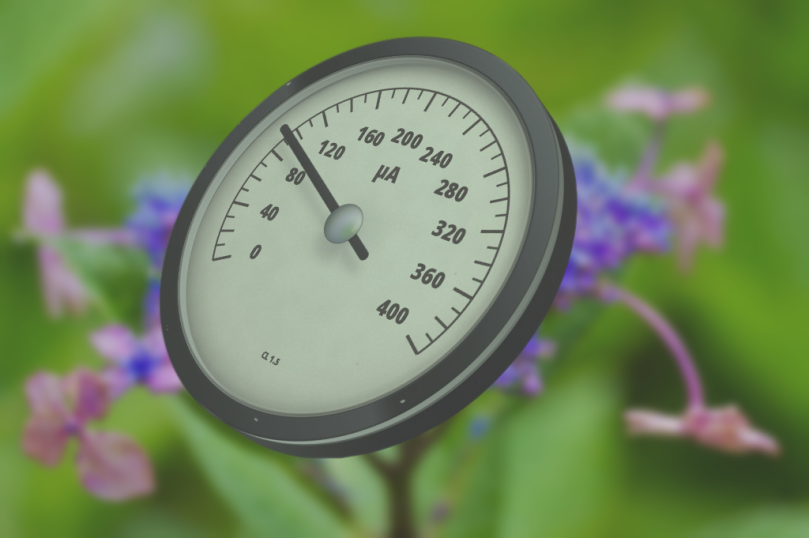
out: 95 µA
